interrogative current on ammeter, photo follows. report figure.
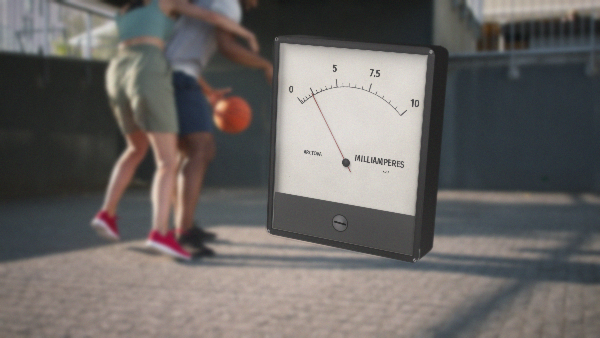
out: 2.5 mA
